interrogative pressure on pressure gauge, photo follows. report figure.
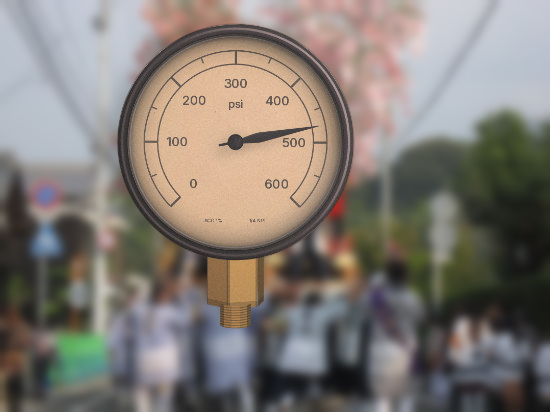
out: 475 psi
